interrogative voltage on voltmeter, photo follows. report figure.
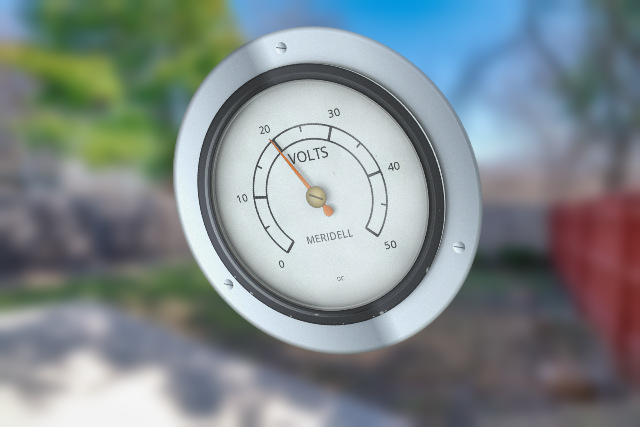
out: 20 V
